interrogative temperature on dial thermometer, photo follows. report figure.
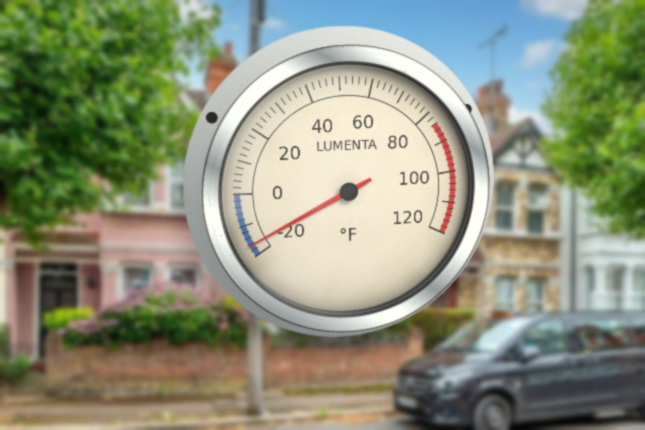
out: -16 °F
